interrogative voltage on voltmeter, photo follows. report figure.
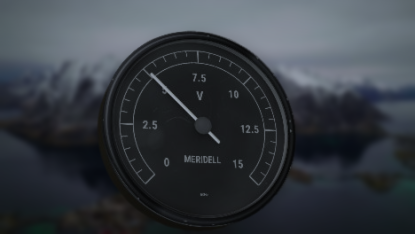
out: 5 V
